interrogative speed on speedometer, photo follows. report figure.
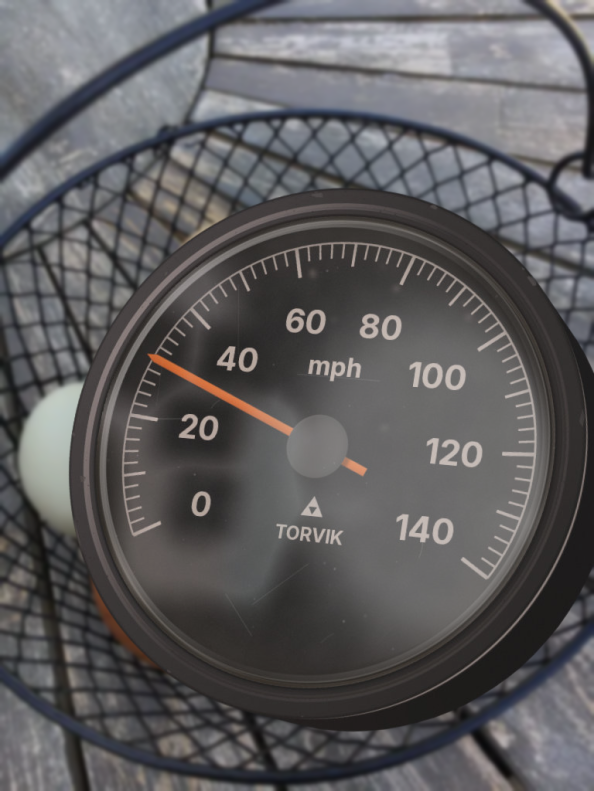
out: 30 mph
